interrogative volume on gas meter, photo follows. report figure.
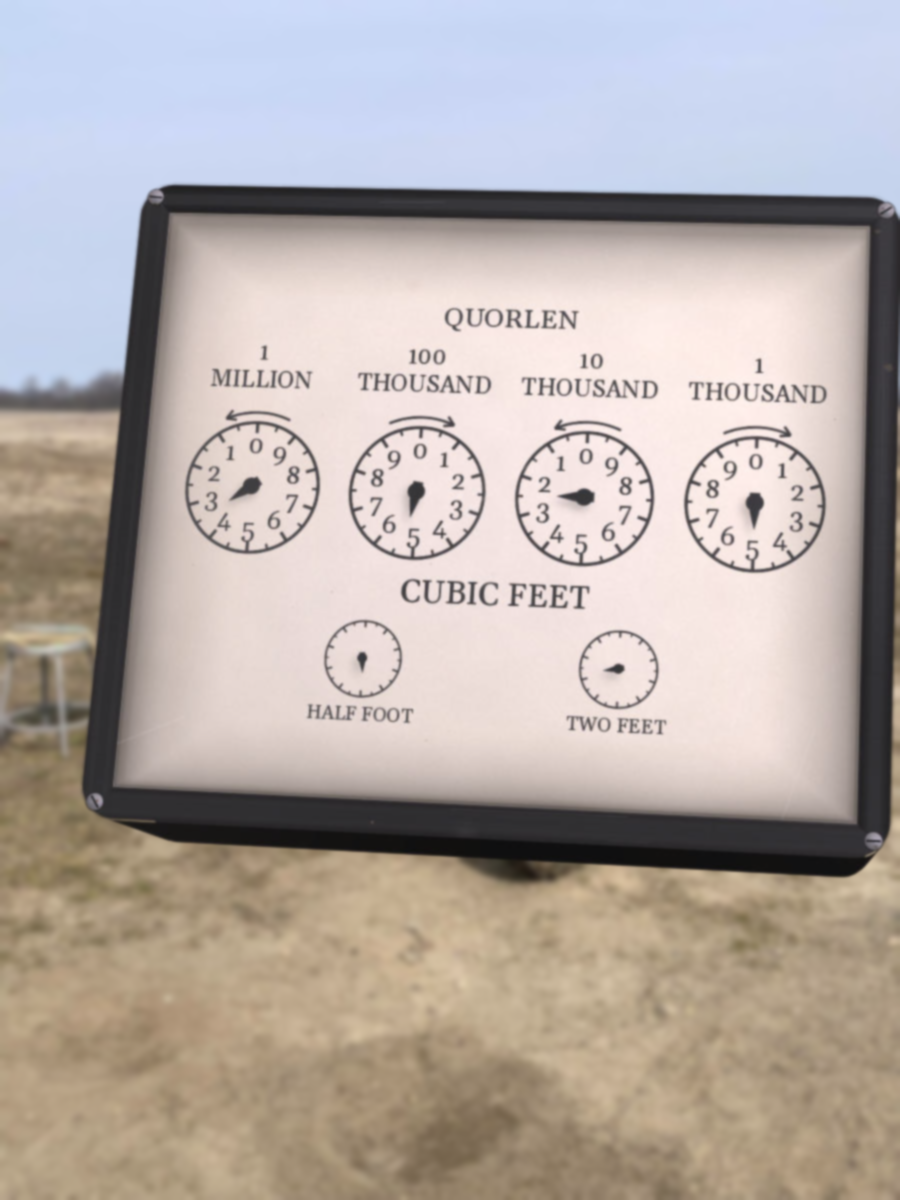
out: 352500 ft³
